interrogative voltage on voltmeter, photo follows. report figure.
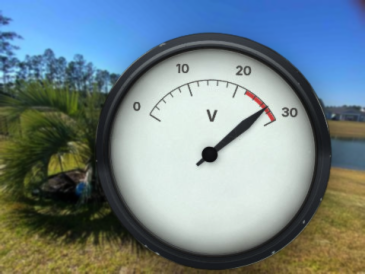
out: 27 V
